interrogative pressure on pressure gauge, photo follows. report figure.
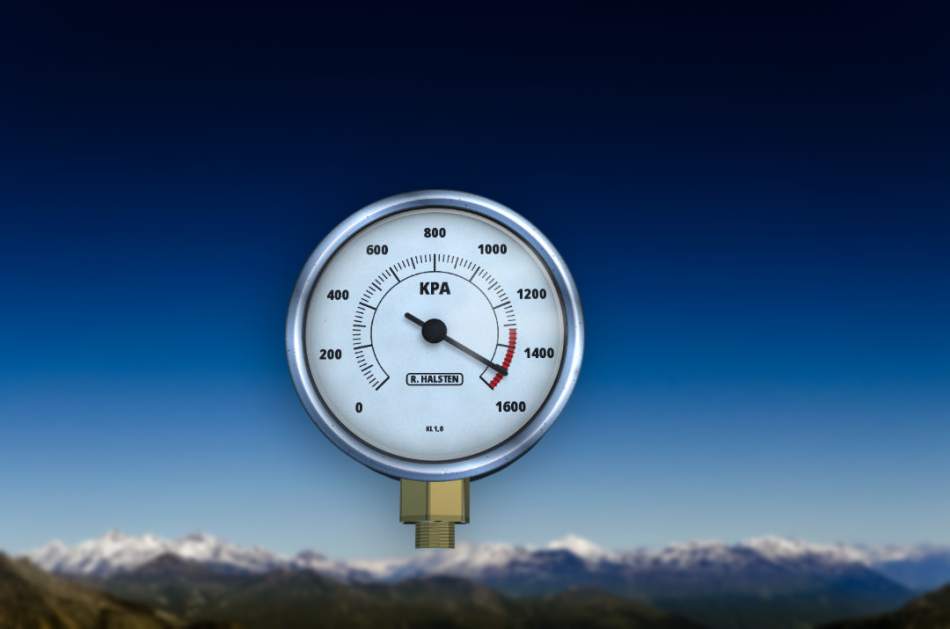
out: 1520 kPa
